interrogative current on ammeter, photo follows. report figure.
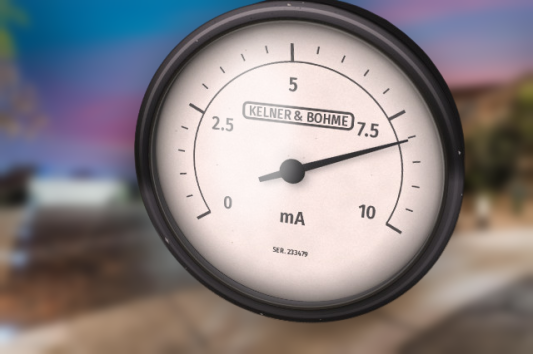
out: 8 mA
